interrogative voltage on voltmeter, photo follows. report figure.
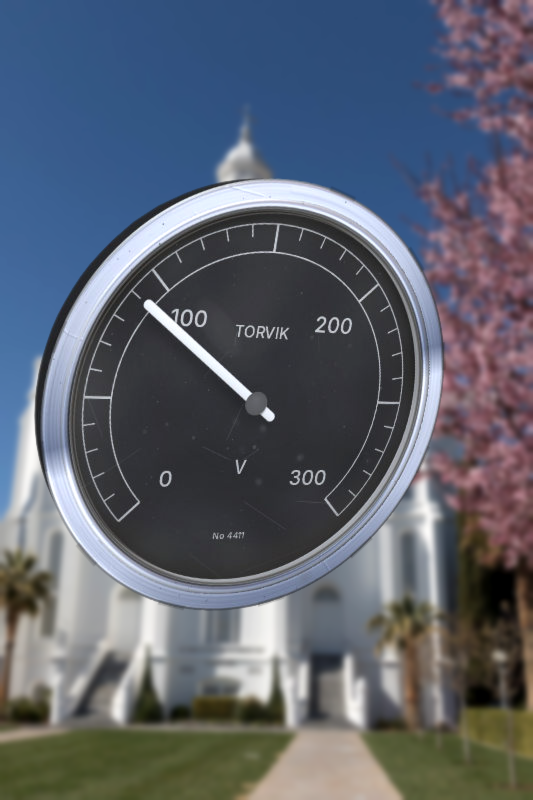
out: 90 V
